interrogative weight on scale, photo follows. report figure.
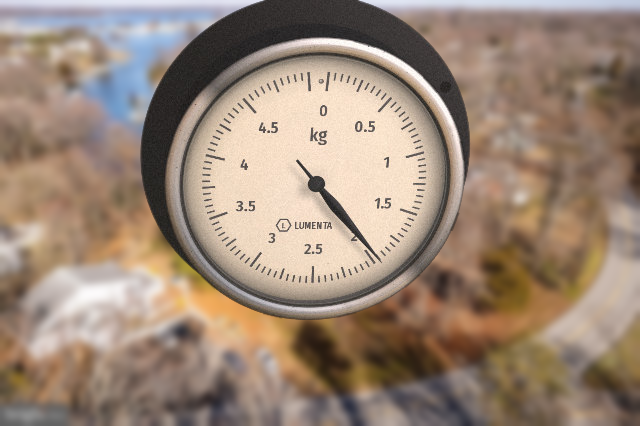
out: 1.95 kg
